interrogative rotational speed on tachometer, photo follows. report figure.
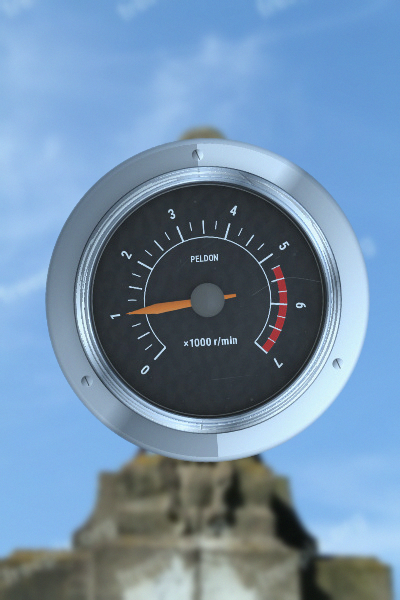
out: 1000 rpm
